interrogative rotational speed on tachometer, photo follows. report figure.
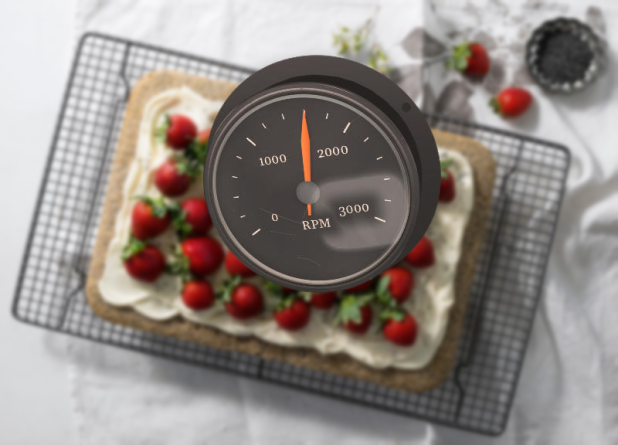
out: 1600 rpm
